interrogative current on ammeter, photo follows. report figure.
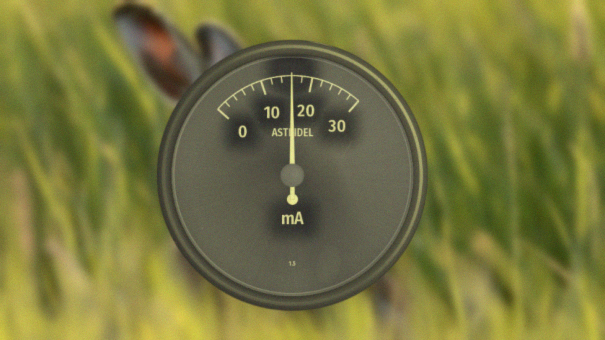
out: 16 mA
